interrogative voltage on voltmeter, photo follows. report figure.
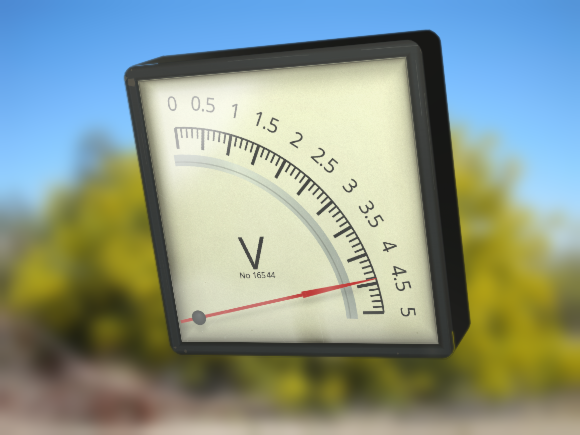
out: 4.4 V
